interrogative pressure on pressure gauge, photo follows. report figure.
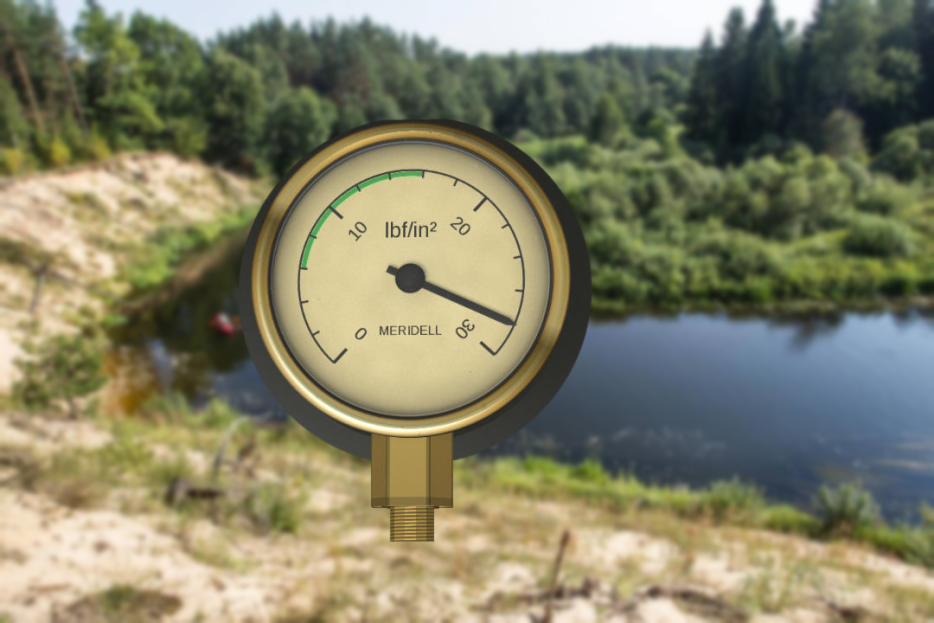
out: 28 psi
